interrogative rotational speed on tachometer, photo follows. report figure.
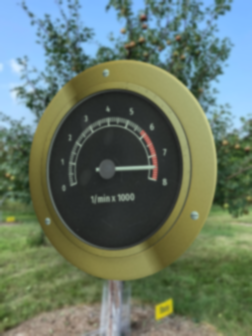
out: 7500 rpm
